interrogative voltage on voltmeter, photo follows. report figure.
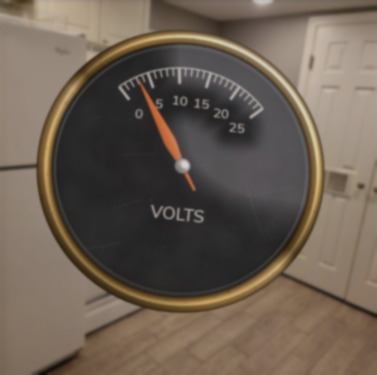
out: 3 V
